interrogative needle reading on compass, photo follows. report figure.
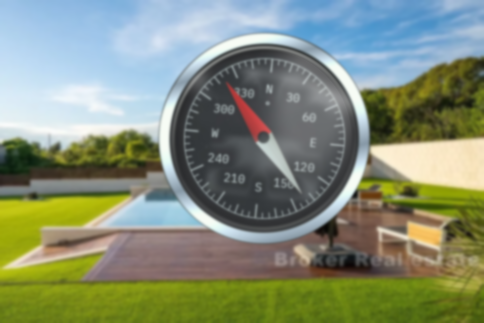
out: 320 °
